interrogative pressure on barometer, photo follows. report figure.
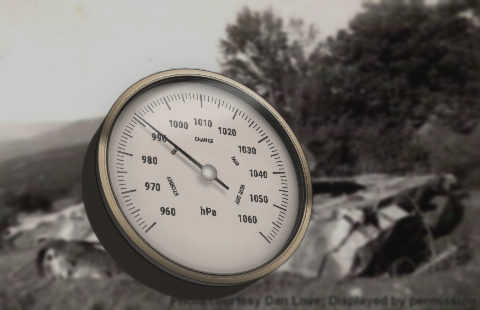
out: 990 hPa
